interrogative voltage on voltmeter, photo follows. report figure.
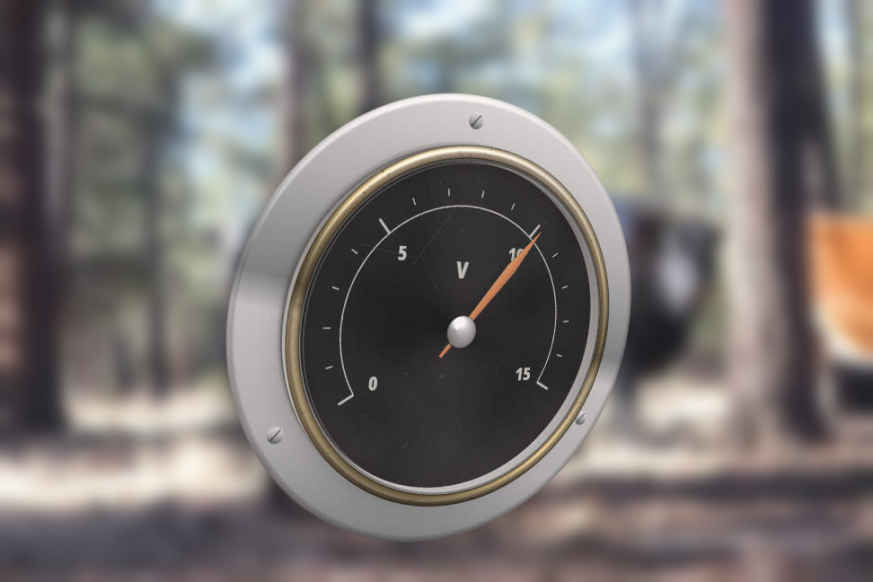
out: 10 V
